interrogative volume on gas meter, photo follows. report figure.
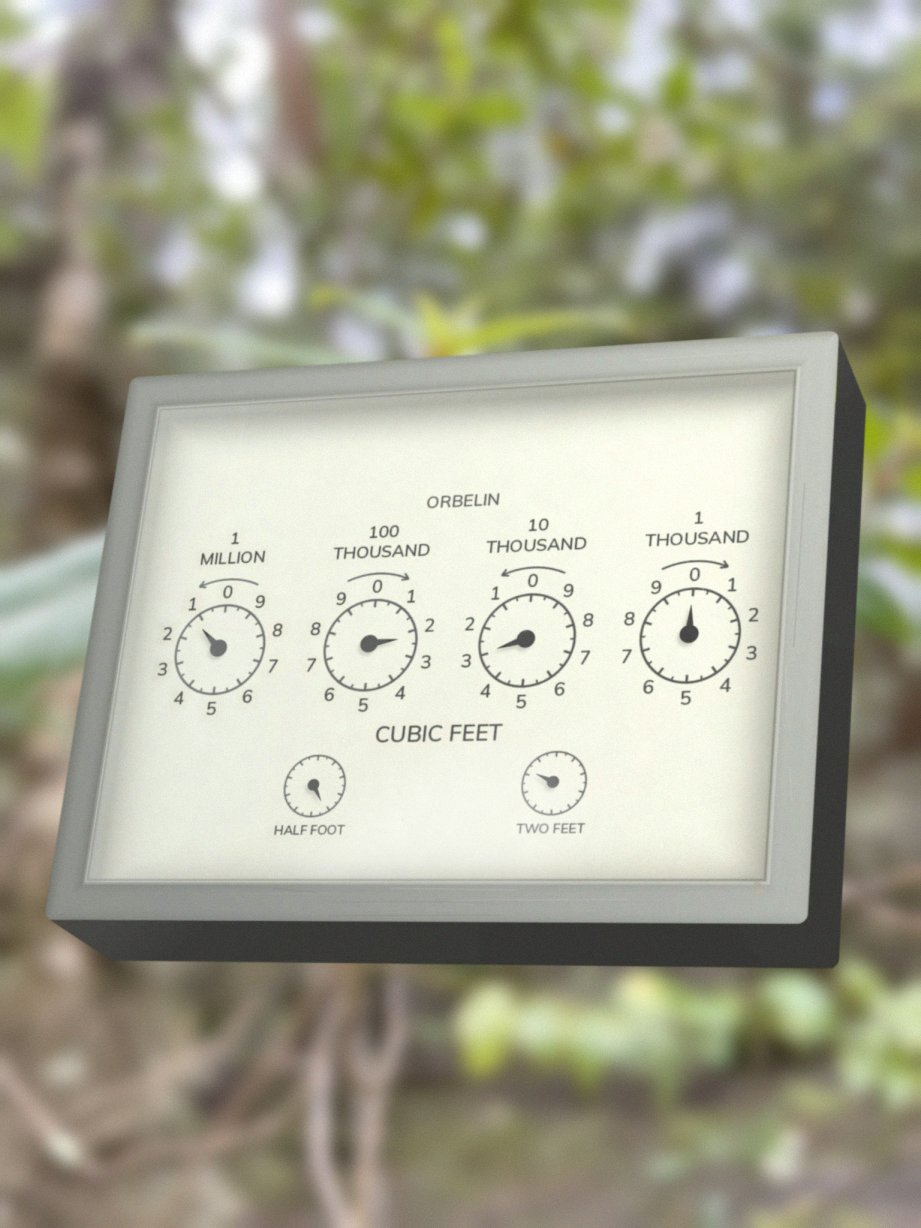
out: 123000 ft³
